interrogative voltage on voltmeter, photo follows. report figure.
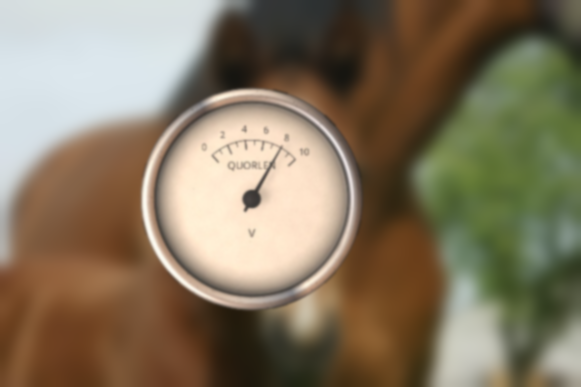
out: 8 V
